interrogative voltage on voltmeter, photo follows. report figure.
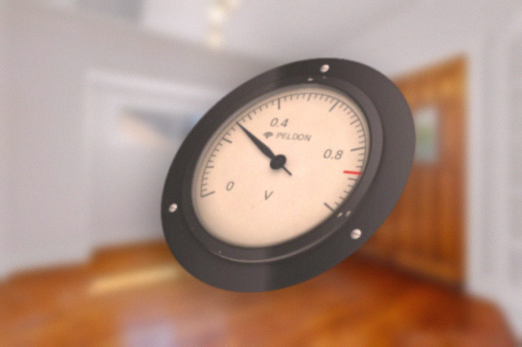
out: 0.26 V
